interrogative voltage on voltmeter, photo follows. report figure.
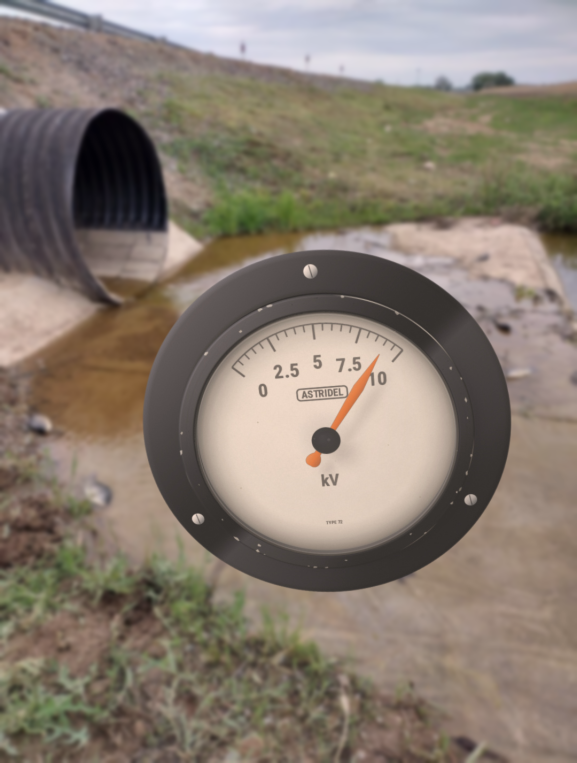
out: 9 kV
